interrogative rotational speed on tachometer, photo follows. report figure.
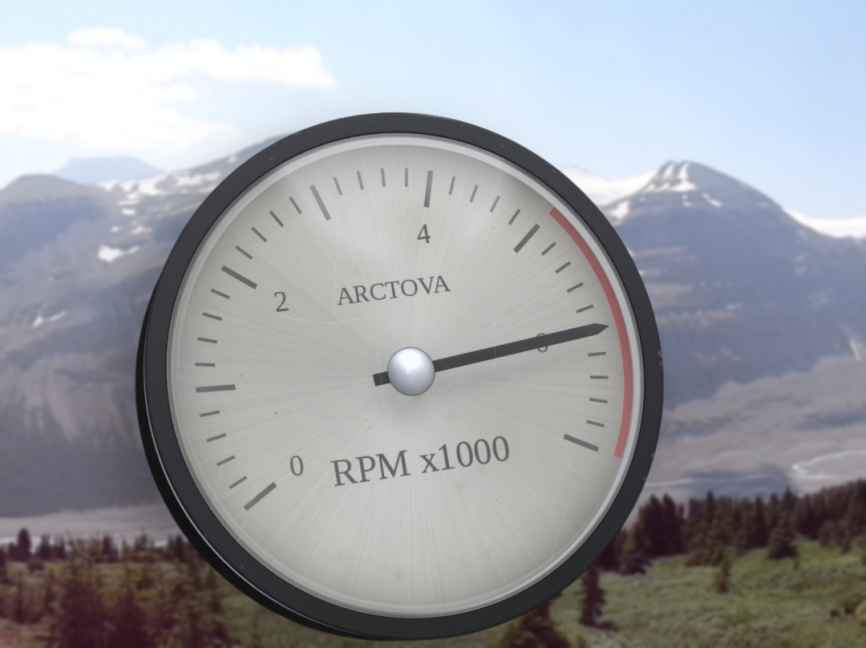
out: 6000 rpm
